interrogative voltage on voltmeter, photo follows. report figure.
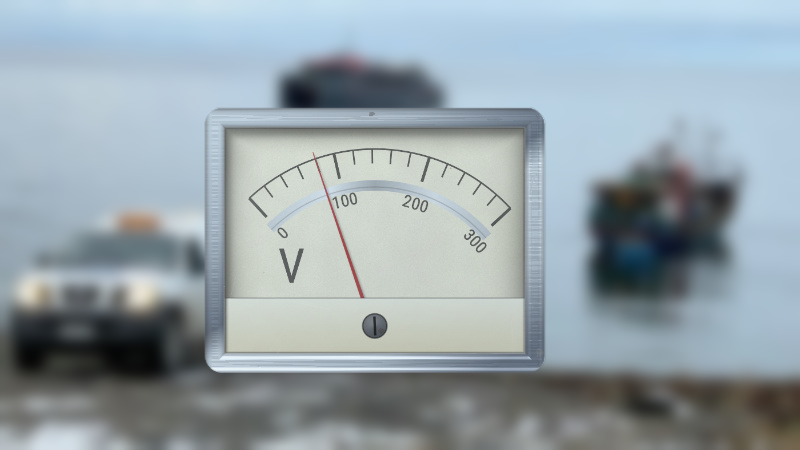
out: 80 V
